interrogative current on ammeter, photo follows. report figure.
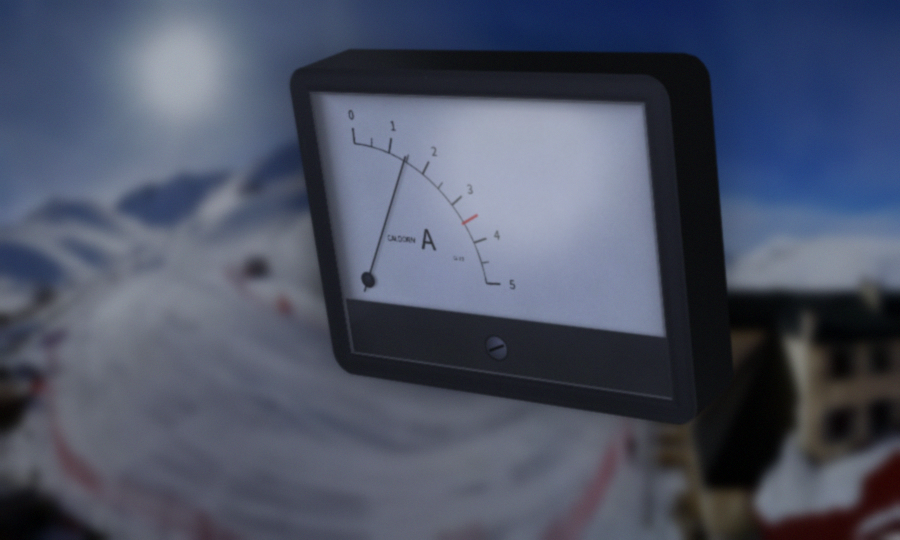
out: 1.5 A
